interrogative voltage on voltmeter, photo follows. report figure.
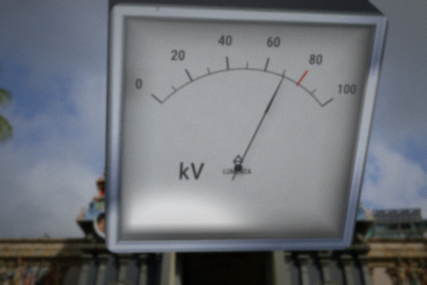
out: 70 kV
